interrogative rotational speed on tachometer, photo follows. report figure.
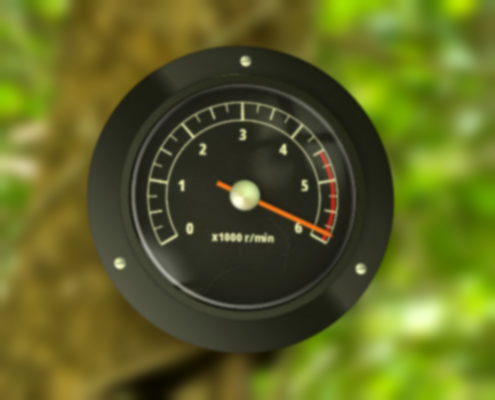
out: 5875 rpm
